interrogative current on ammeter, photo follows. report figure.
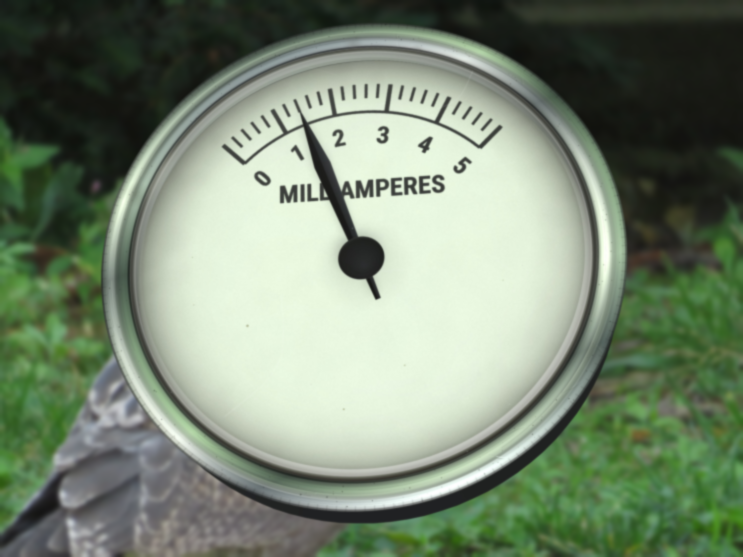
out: 1.4 mA
